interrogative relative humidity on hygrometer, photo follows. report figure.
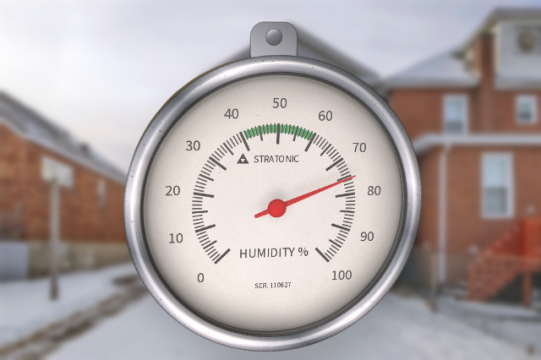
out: 75 %
